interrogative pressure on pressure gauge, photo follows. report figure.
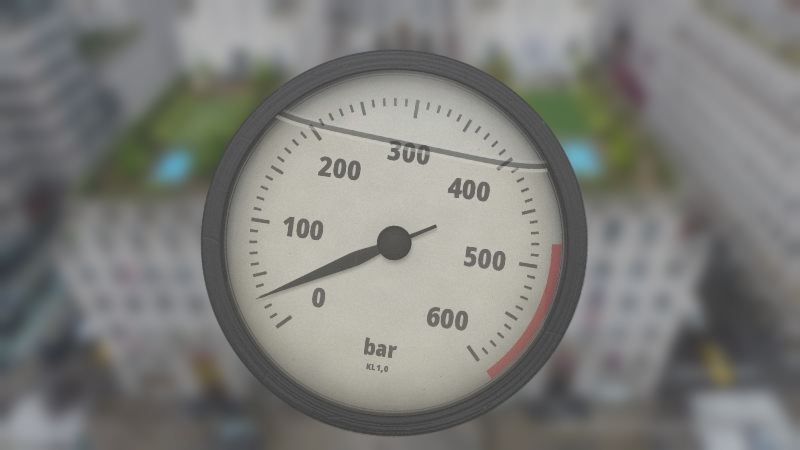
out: 30 bar
